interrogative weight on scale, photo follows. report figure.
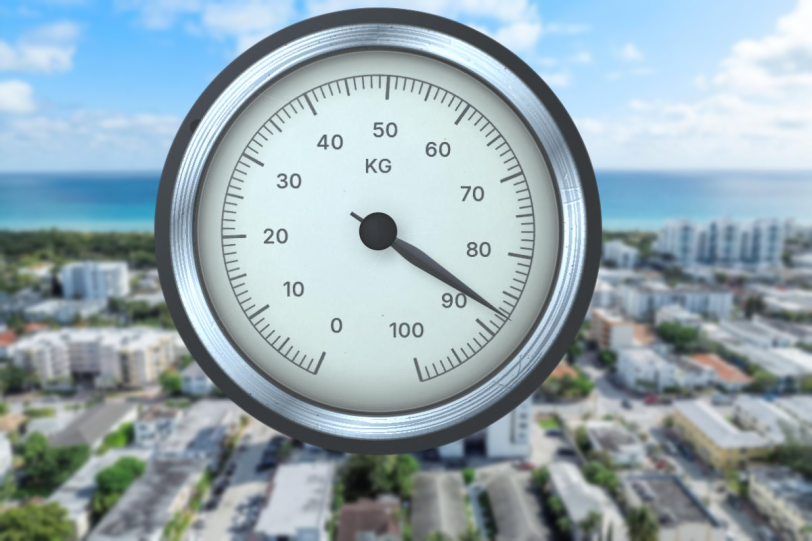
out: 87.5 kg
